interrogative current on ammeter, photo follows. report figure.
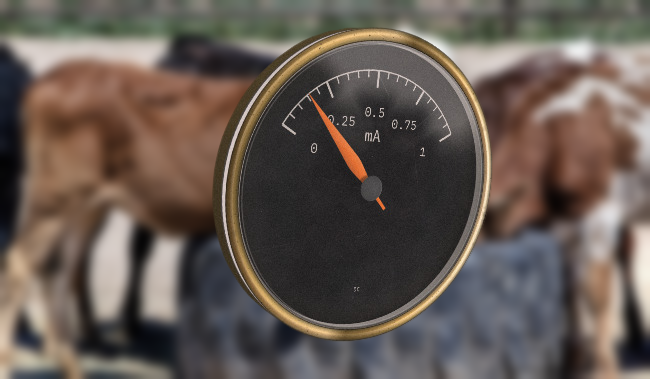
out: 0.15 mA
